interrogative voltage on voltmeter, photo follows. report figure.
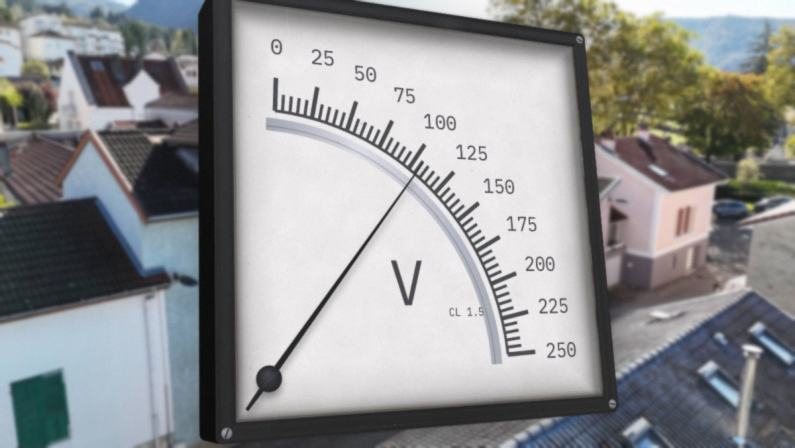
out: 105 V
